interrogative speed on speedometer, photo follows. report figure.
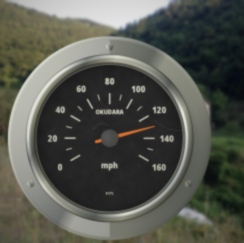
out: 130 mph
